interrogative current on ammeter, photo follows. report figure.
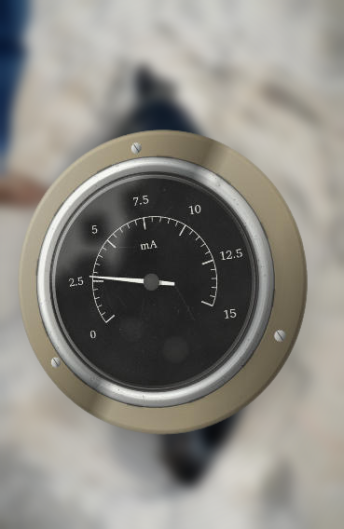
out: 2.75 mA
